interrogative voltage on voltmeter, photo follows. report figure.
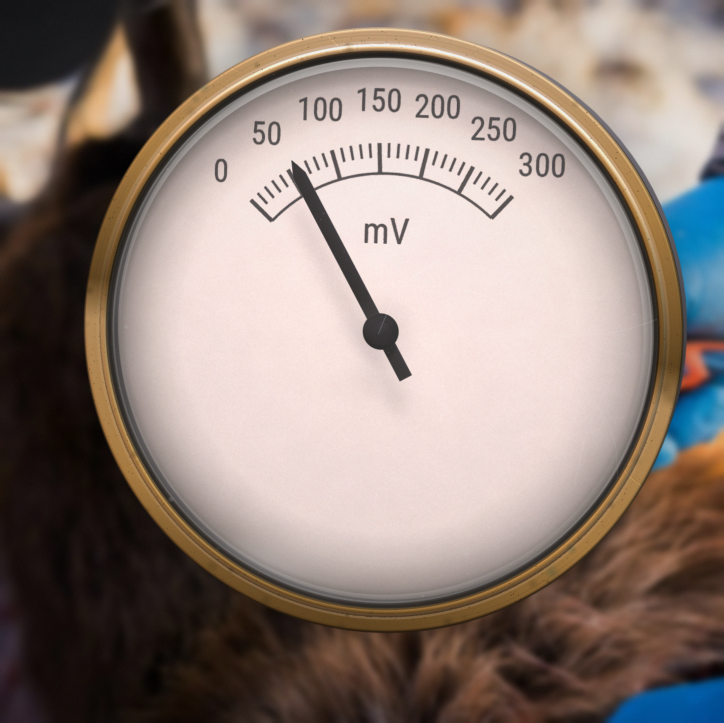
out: 60 mV
